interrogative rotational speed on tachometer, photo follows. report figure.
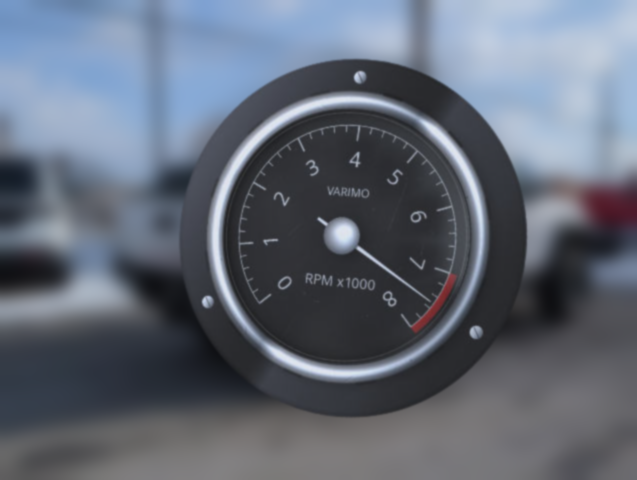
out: 7500 rpm
